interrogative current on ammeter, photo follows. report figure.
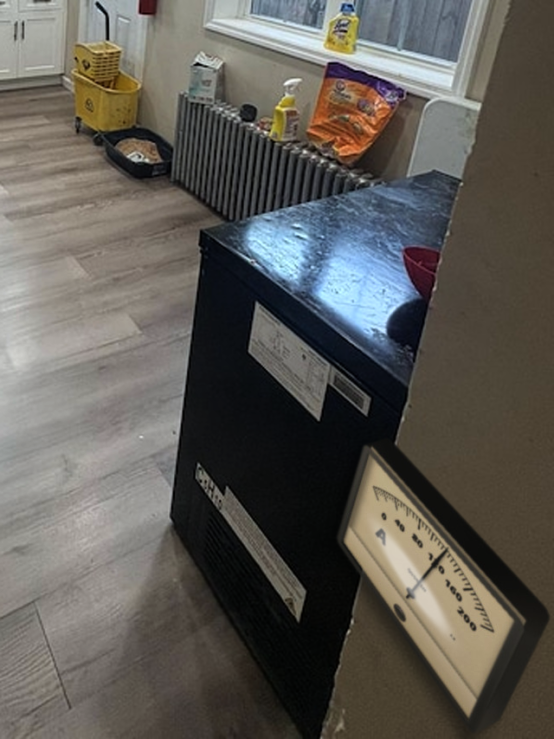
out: 120 A
